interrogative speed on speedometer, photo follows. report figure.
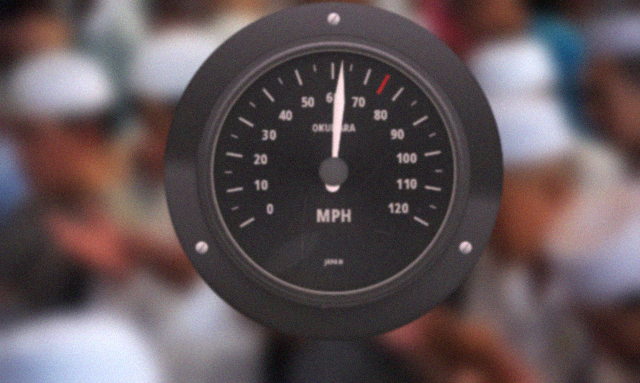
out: 62.5 mph
